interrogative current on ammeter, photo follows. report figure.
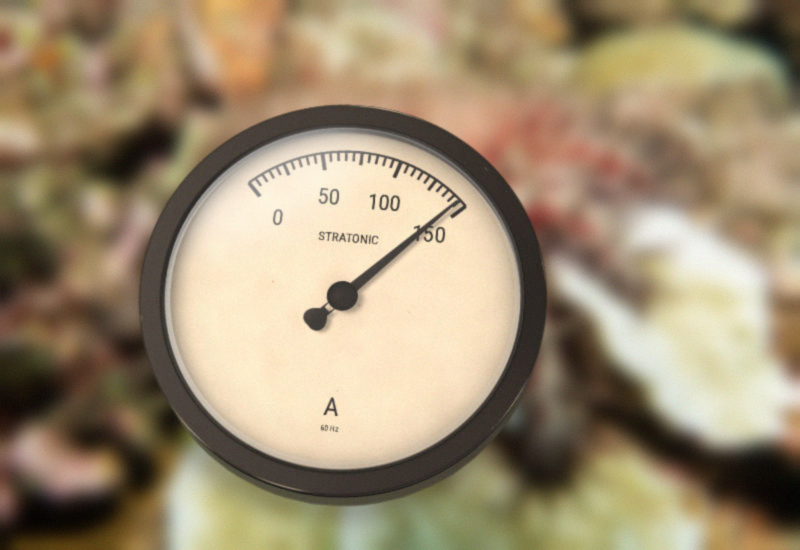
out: 145 A
